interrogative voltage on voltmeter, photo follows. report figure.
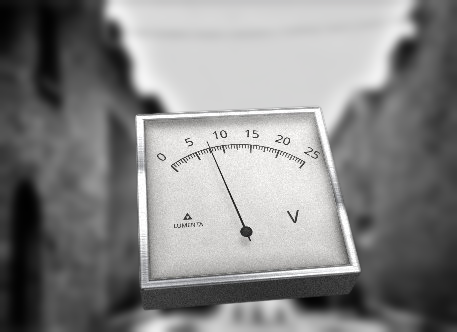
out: 7.5 V
